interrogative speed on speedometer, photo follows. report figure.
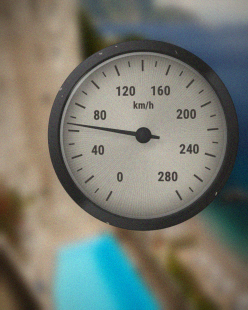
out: 65 km/h
